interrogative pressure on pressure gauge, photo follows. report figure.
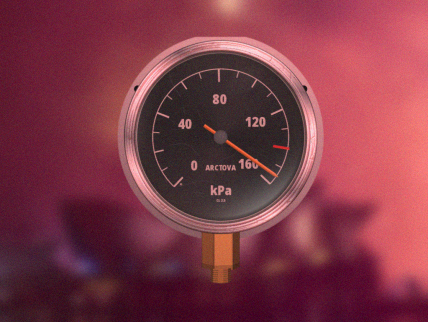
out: 155 kPa
